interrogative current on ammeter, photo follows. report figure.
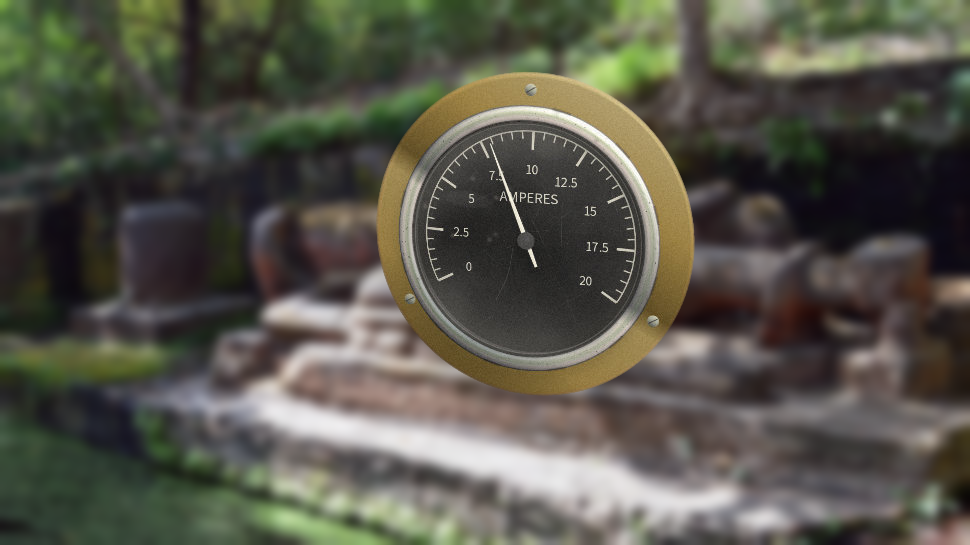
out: 8 A
